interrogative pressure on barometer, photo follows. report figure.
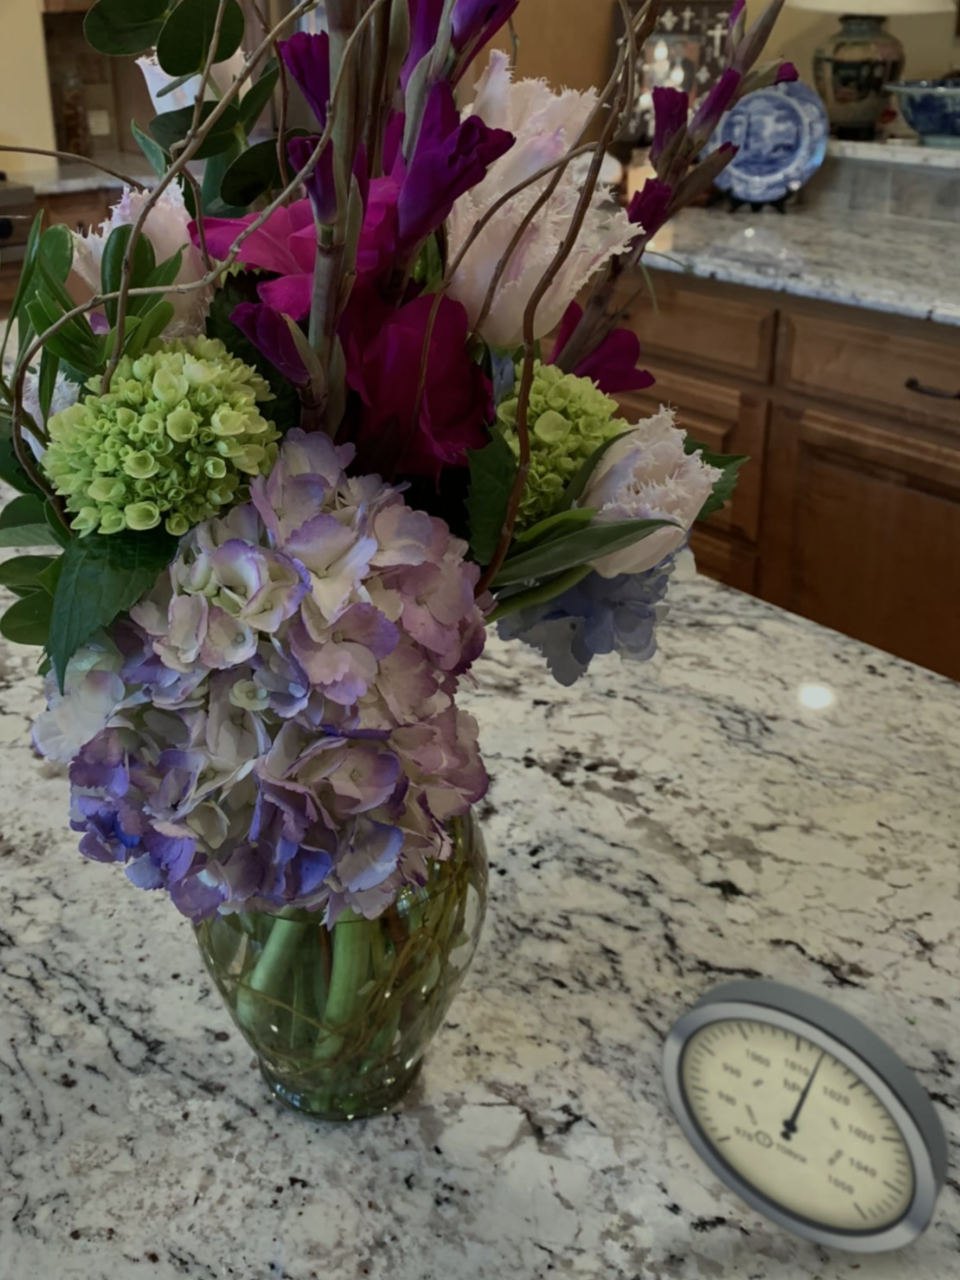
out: 1014 hPa
